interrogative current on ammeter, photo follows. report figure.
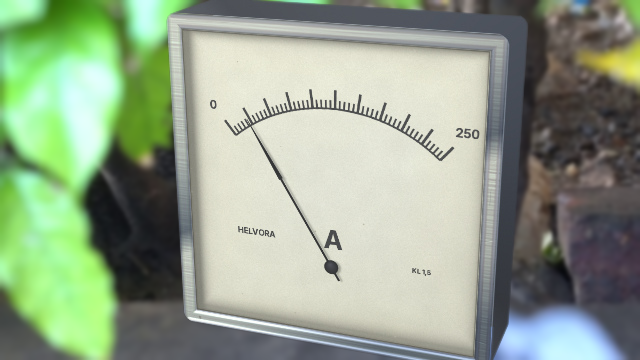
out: 25 A
